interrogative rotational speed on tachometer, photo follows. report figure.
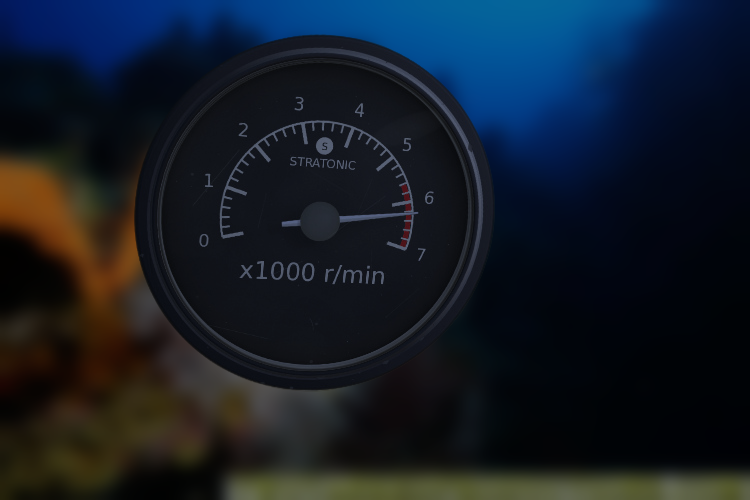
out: 6200 rpm
